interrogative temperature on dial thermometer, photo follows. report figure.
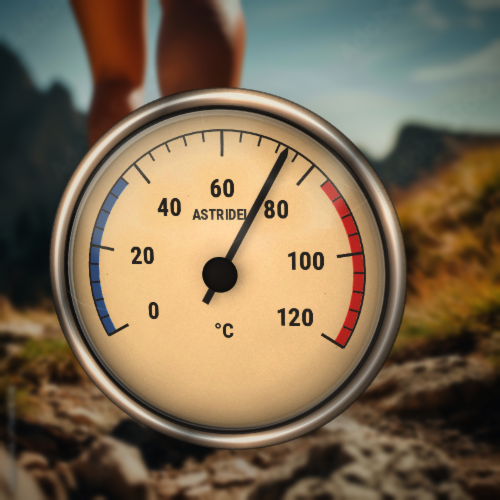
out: 74 °C
